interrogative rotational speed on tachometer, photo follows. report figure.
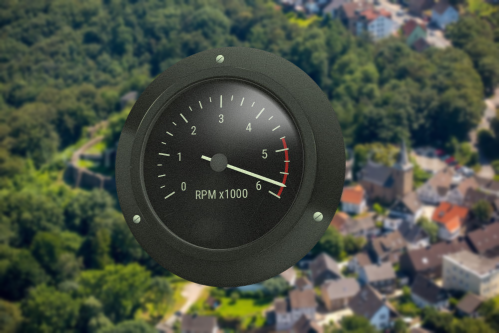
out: 5750 rpm
